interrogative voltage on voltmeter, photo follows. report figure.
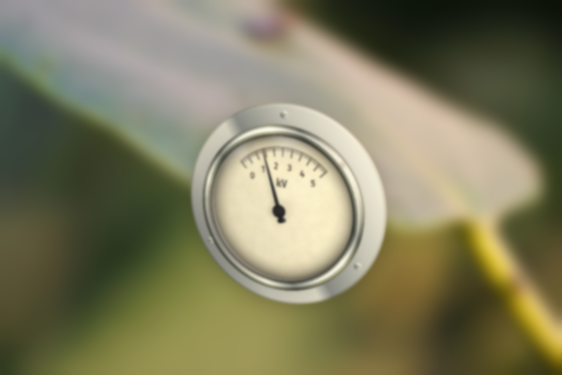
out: 1.5 kV
